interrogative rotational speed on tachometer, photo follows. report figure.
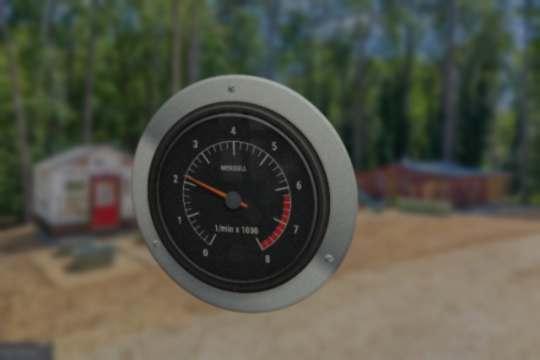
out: 2200 rpm
